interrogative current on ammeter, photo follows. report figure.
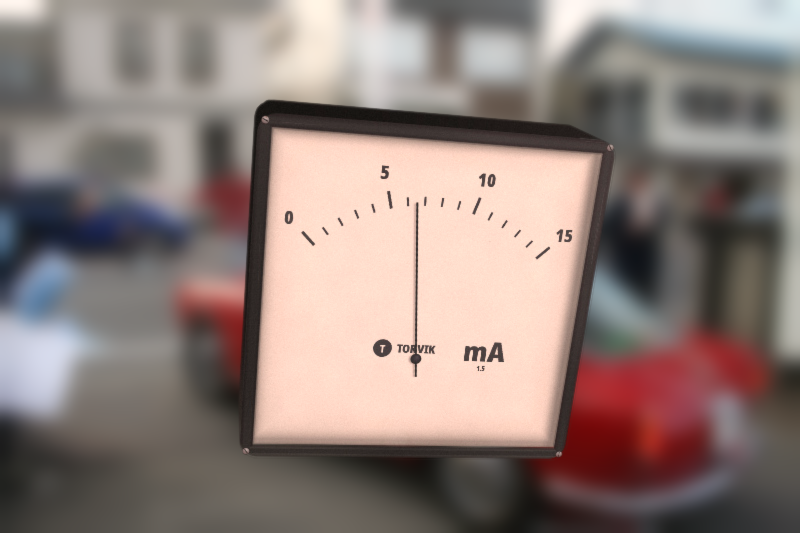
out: 6.5 mA
